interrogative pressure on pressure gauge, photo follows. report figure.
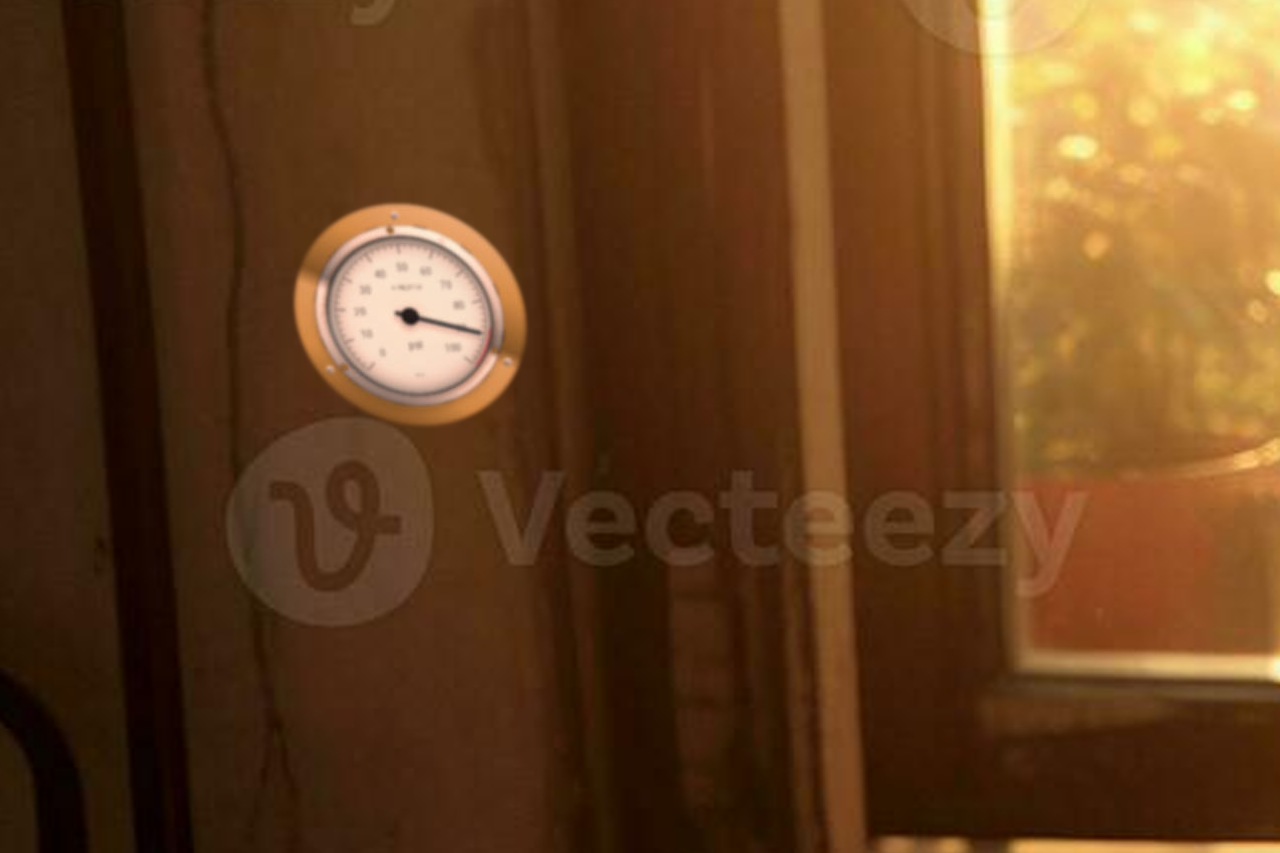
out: 90 psi
